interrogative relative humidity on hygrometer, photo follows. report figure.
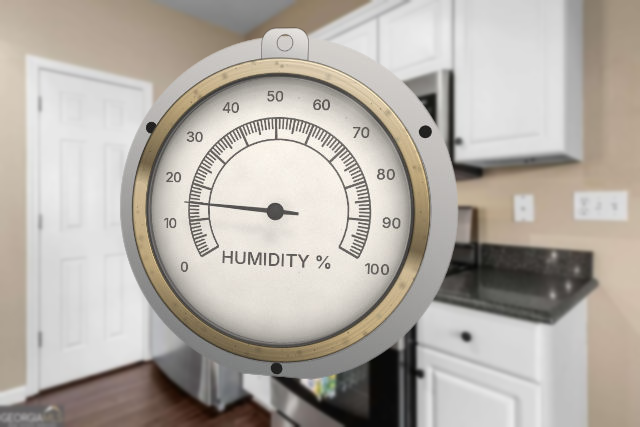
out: 15 %
